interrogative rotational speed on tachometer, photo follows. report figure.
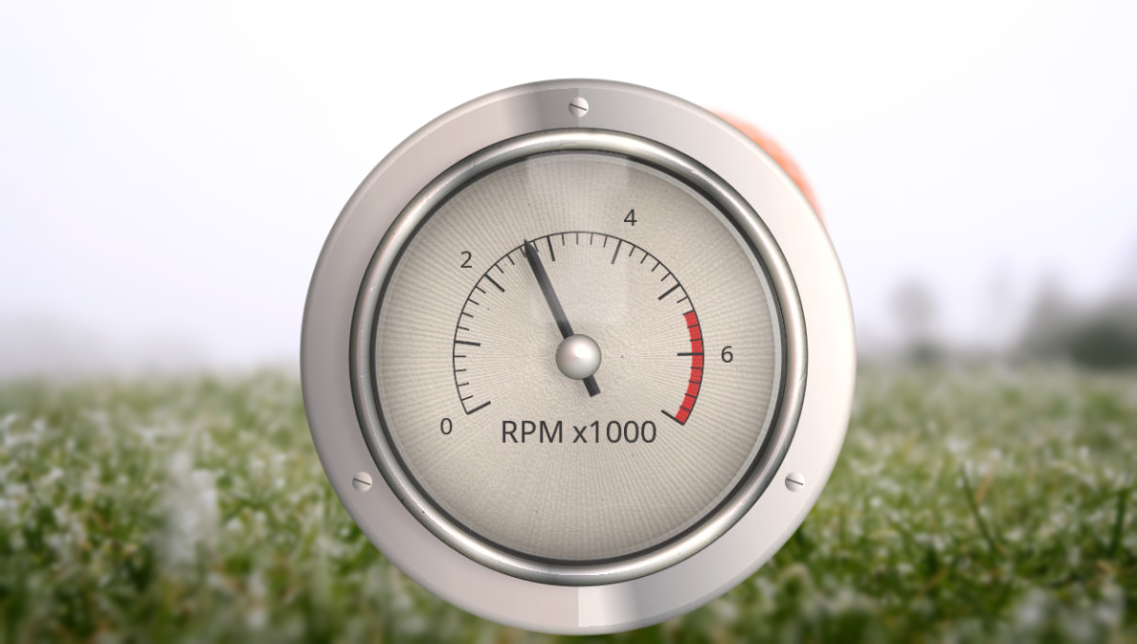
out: 2700 rpm
